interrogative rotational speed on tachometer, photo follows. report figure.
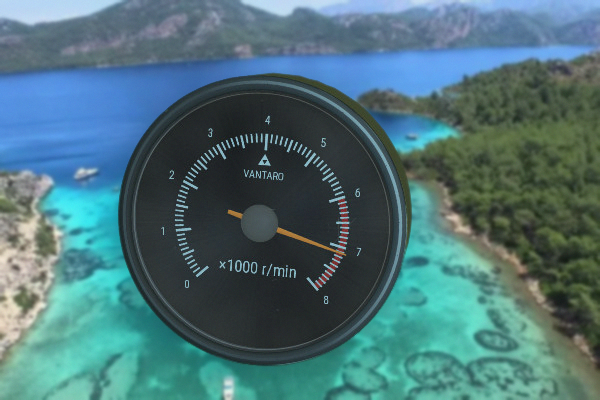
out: 7100 rpm
